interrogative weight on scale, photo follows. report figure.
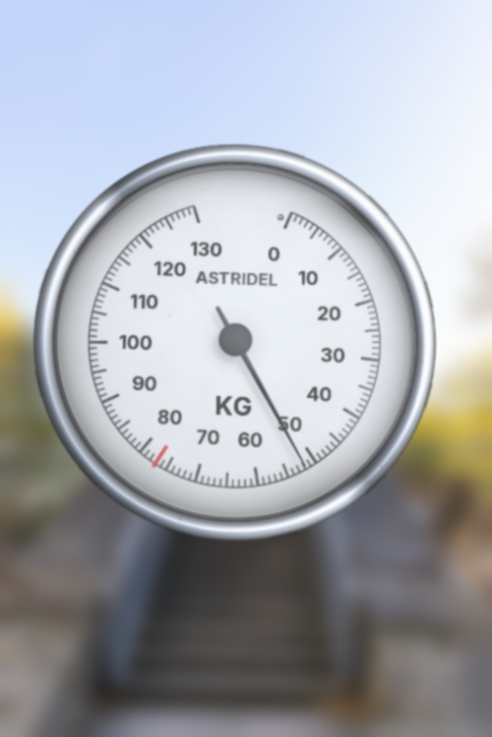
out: 52 kg
